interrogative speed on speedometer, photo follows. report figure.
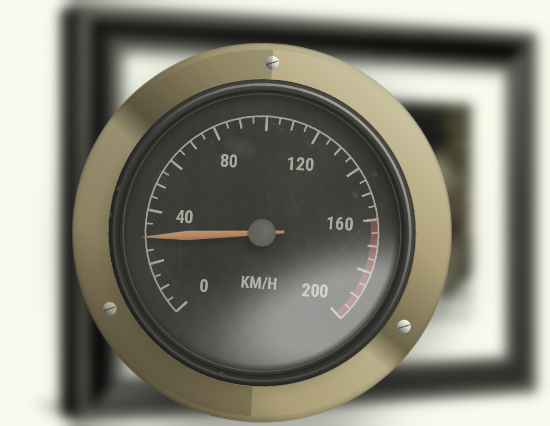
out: 30 km/h
